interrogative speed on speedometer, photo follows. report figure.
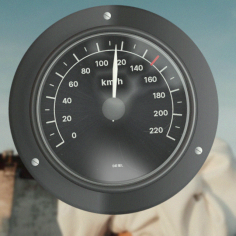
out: 115 km/h
